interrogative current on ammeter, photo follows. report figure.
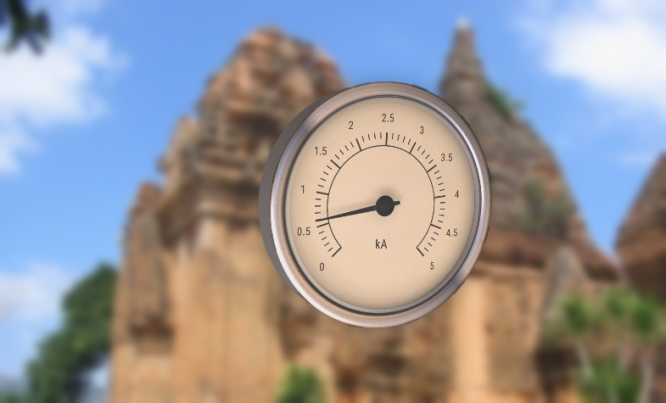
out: 0.6 kA
